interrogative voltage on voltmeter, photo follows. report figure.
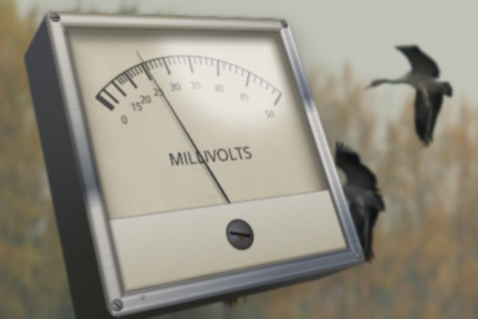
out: 25 mV
